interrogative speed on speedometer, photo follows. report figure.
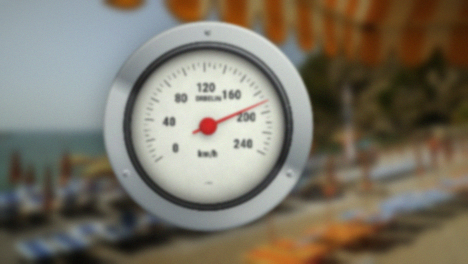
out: 190 km/h
